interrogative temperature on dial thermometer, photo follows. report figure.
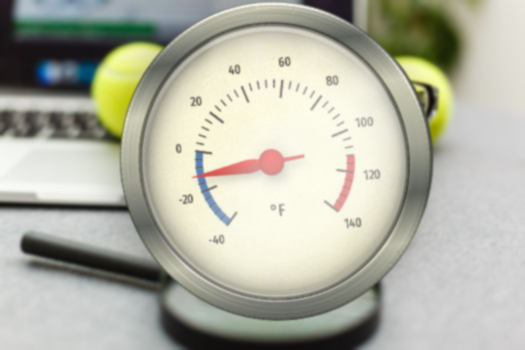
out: -12 °F
